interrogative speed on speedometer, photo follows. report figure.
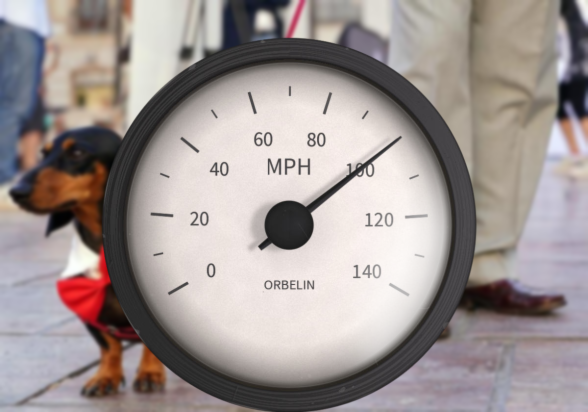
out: 100 mph
